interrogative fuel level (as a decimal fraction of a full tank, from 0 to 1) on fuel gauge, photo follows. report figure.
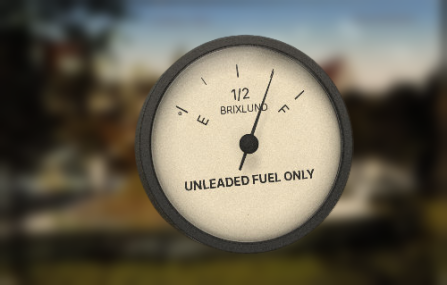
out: 0.75
